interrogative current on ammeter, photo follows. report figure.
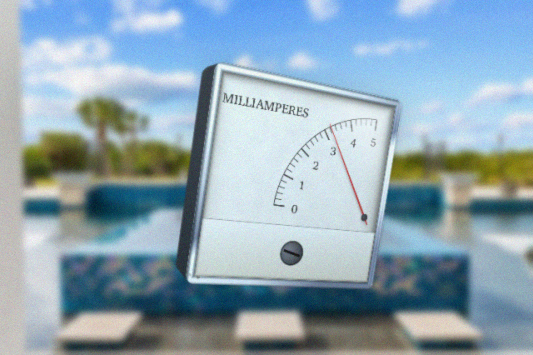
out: 3.2 mA
